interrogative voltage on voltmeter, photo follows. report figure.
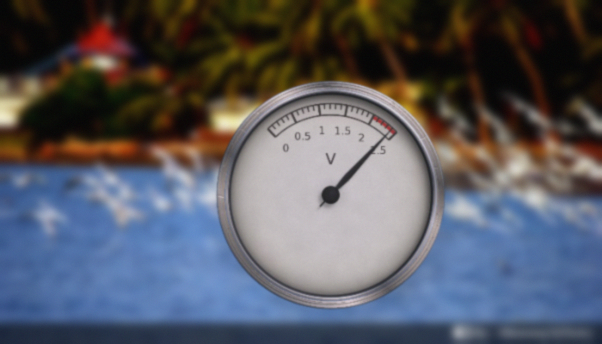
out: 2.4 V
